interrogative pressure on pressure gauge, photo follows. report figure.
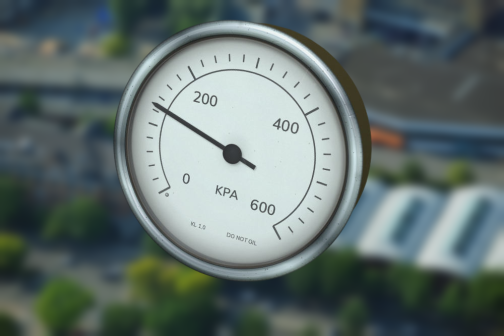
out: 130 kPa
